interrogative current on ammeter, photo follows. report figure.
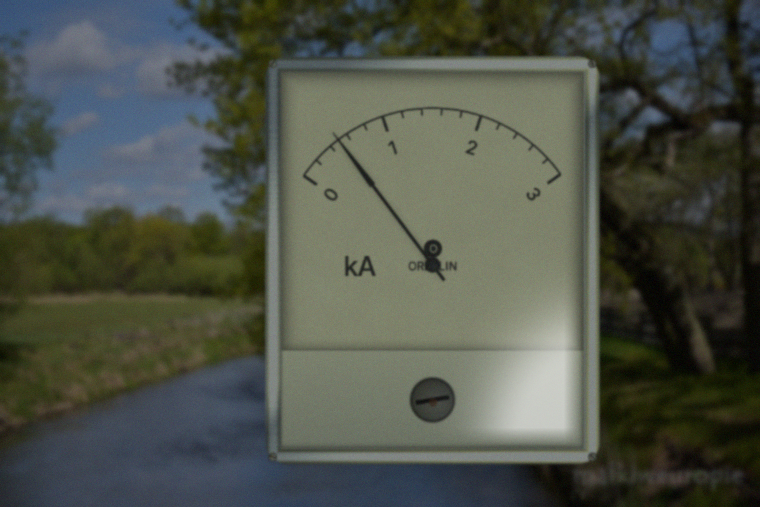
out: 0.5 kA
